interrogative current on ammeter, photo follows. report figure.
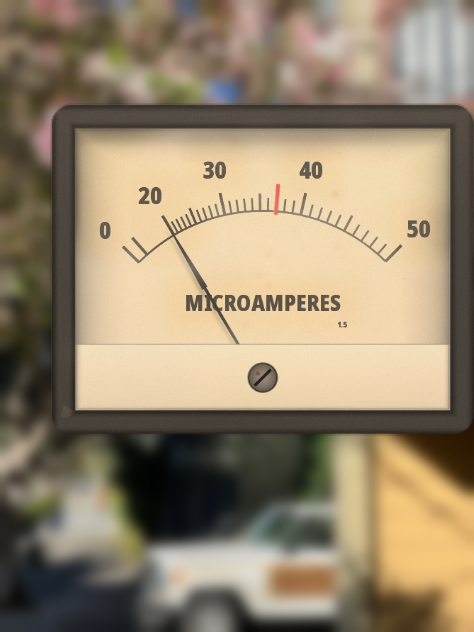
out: 20 µA
